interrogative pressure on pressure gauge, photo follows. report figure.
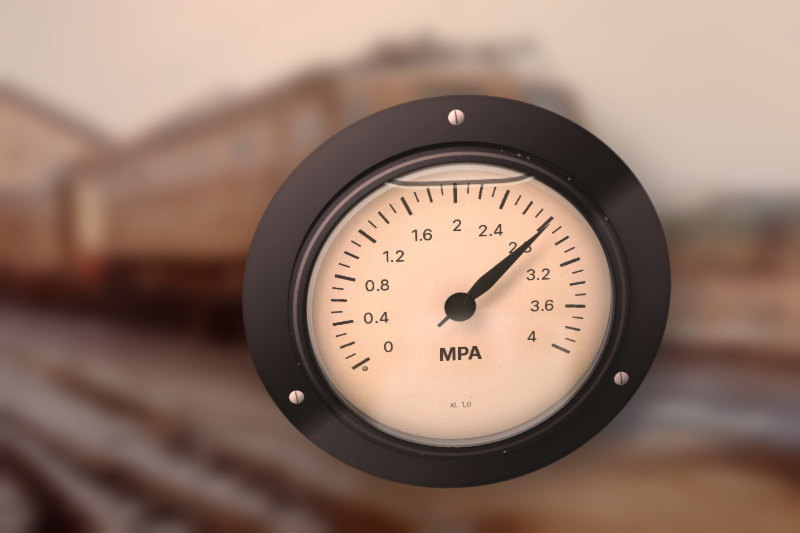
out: 2.8 MPa
